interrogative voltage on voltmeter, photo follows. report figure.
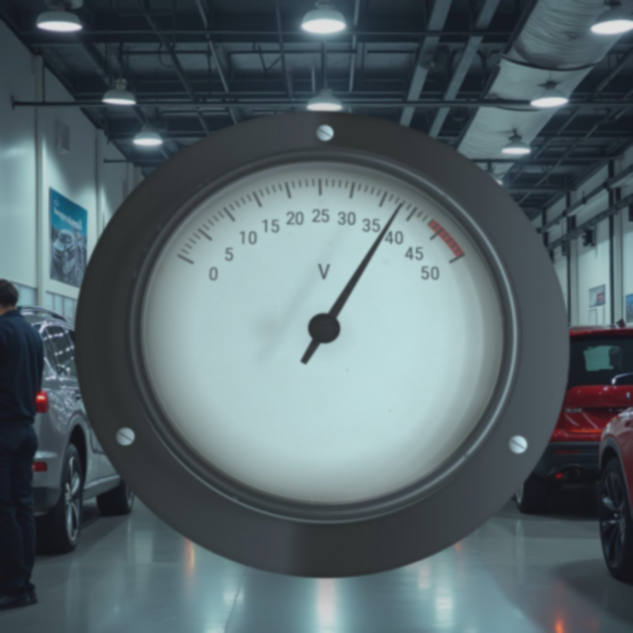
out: 38 V
